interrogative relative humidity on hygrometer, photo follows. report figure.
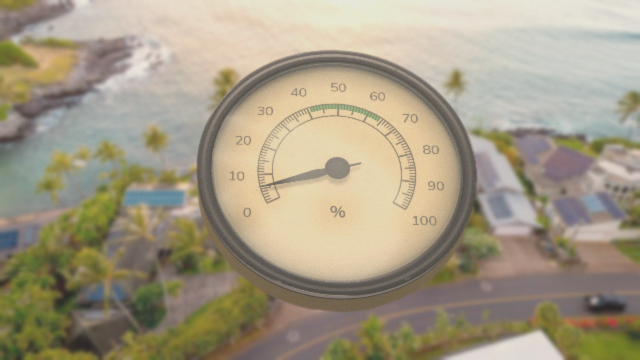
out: 5 %
